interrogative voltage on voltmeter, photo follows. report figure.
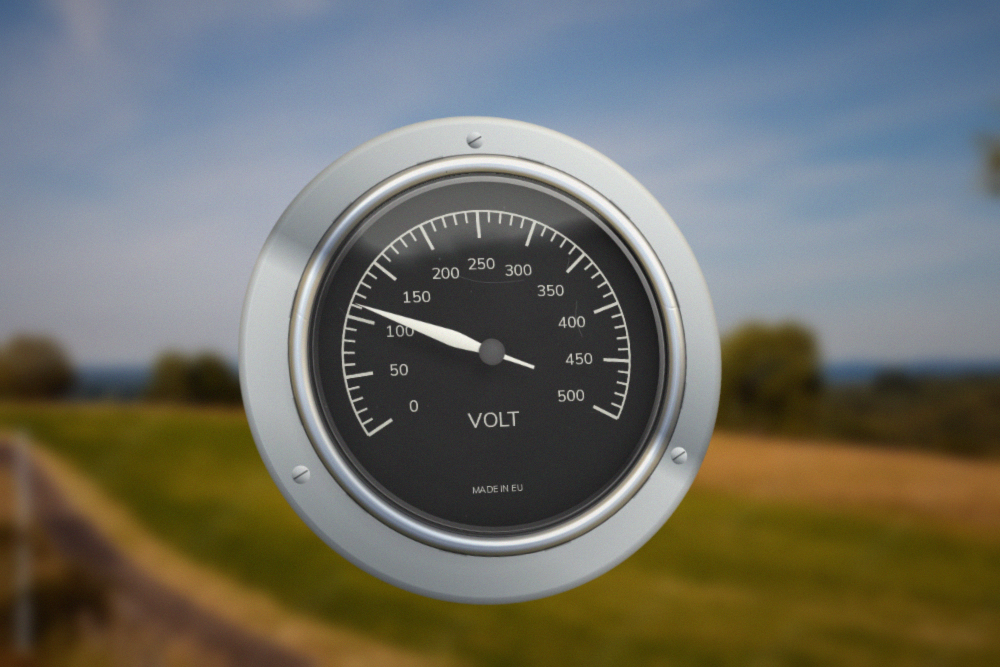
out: 110 V
